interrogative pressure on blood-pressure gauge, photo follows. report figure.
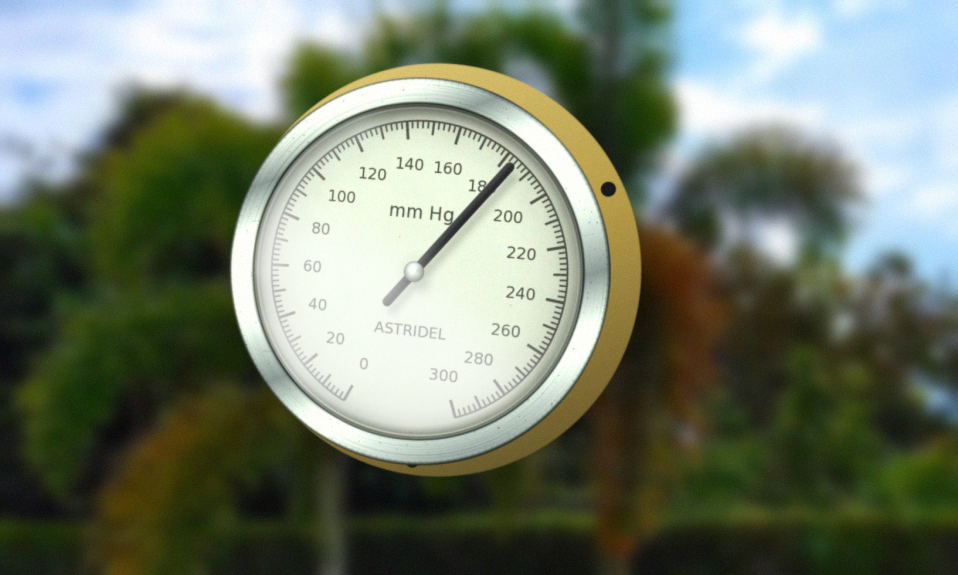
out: 184 mmHg
